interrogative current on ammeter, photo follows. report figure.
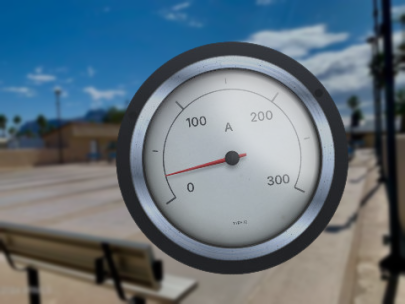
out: 25 A
